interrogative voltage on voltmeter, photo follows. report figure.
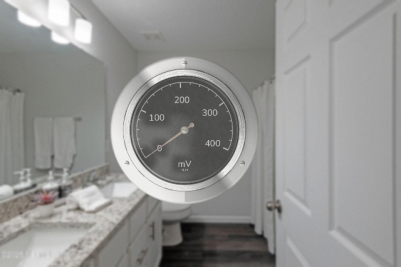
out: 0 mV
